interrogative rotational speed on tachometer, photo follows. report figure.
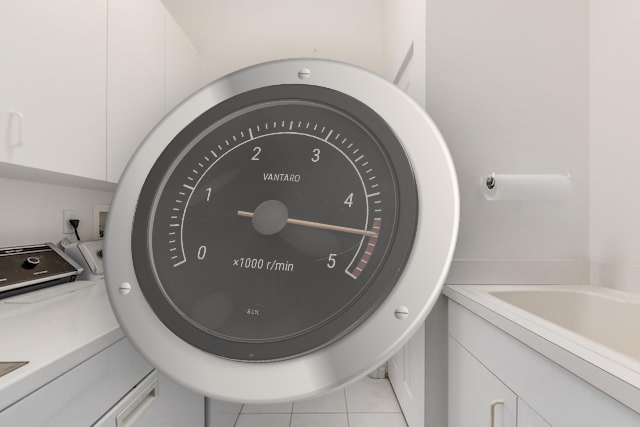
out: 4500 rpm
